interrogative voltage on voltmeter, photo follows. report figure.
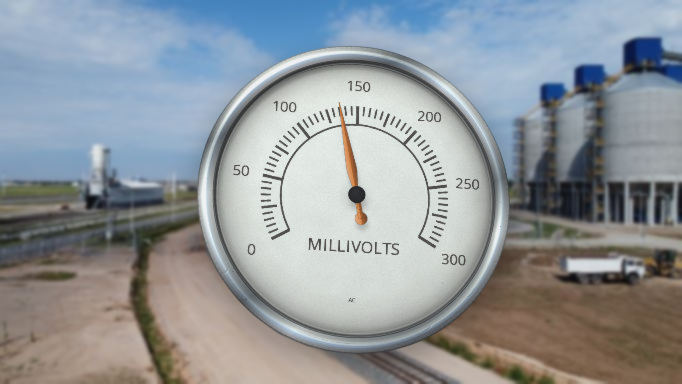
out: 135 mV
